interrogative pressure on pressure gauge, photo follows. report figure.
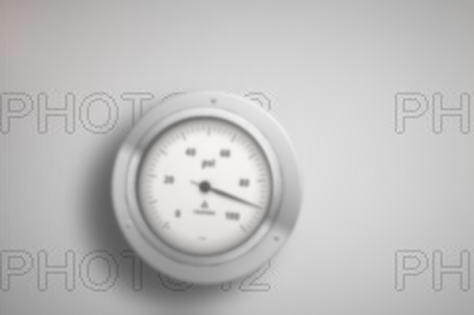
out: 90 psi
